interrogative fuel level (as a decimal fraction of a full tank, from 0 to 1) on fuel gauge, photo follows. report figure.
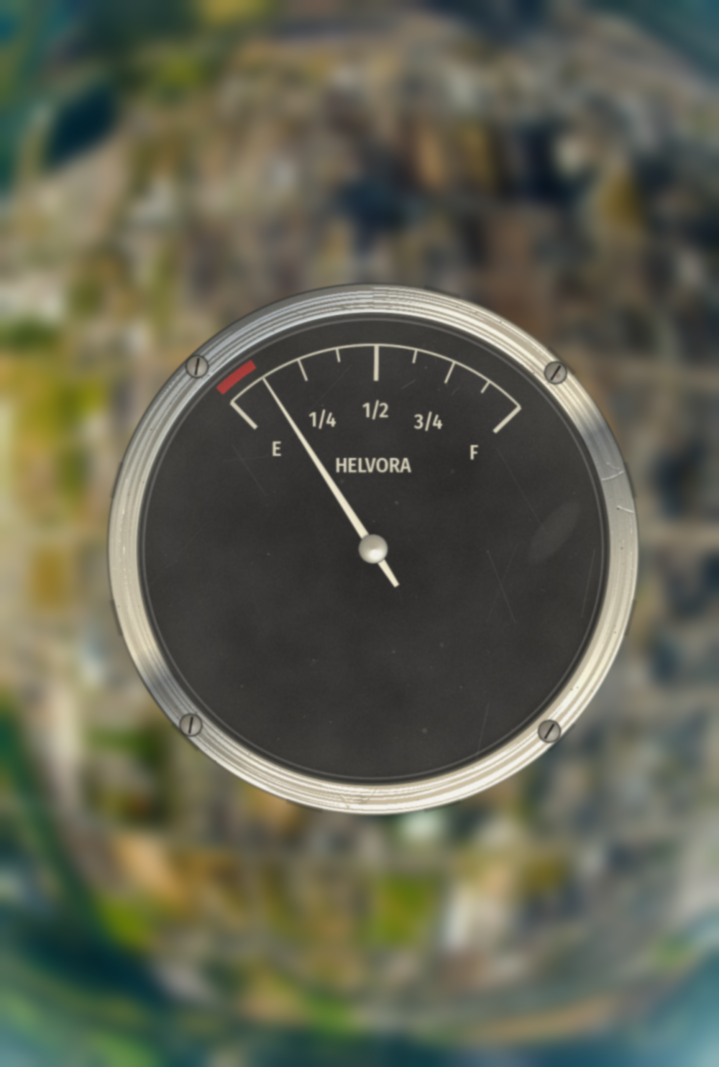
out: 0.125
